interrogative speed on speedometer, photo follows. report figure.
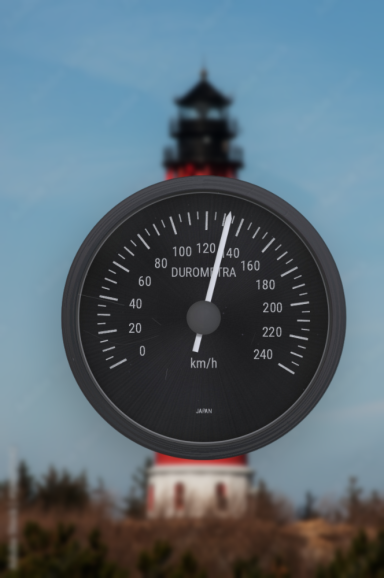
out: 132.5 km/h
